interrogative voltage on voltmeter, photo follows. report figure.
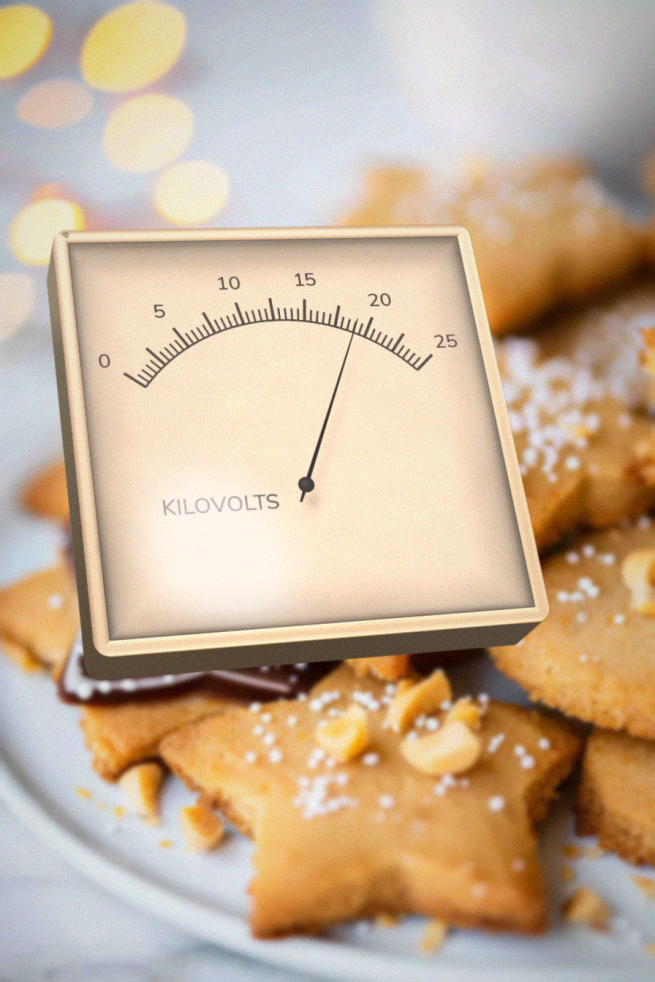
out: 19 kV
